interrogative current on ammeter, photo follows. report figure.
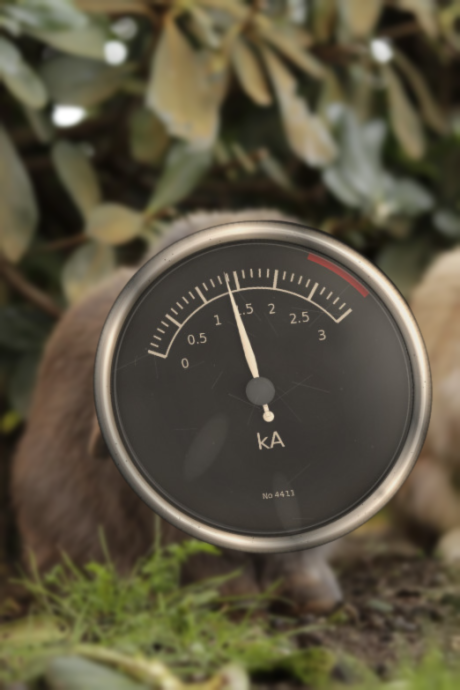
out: 1.4 kA
